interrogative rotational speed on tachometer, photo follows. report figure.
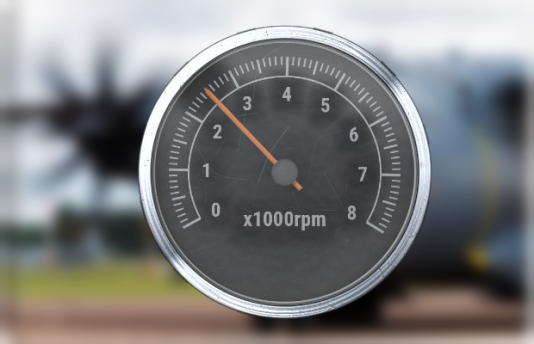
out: 2500 rpm
